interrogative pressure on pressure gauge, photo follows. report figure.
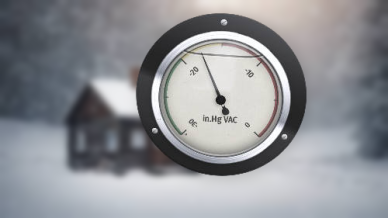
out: -17.5 inHg
